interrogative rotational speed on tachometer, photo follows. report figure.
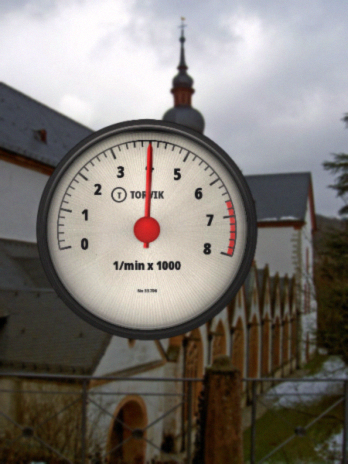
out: 4000 rpm
